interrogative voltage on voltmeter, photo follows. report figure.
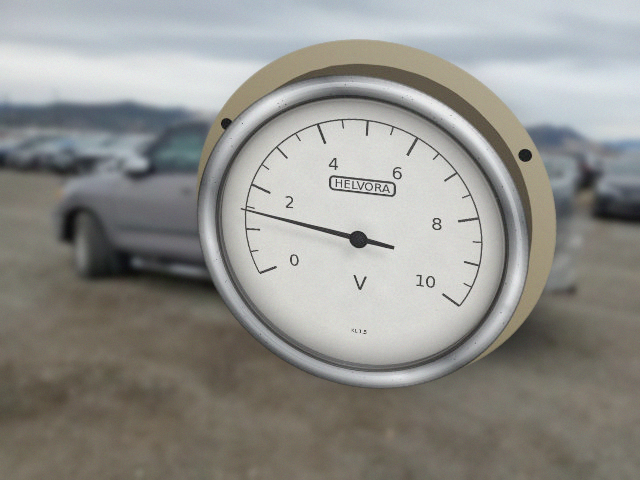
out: 1.5 V
